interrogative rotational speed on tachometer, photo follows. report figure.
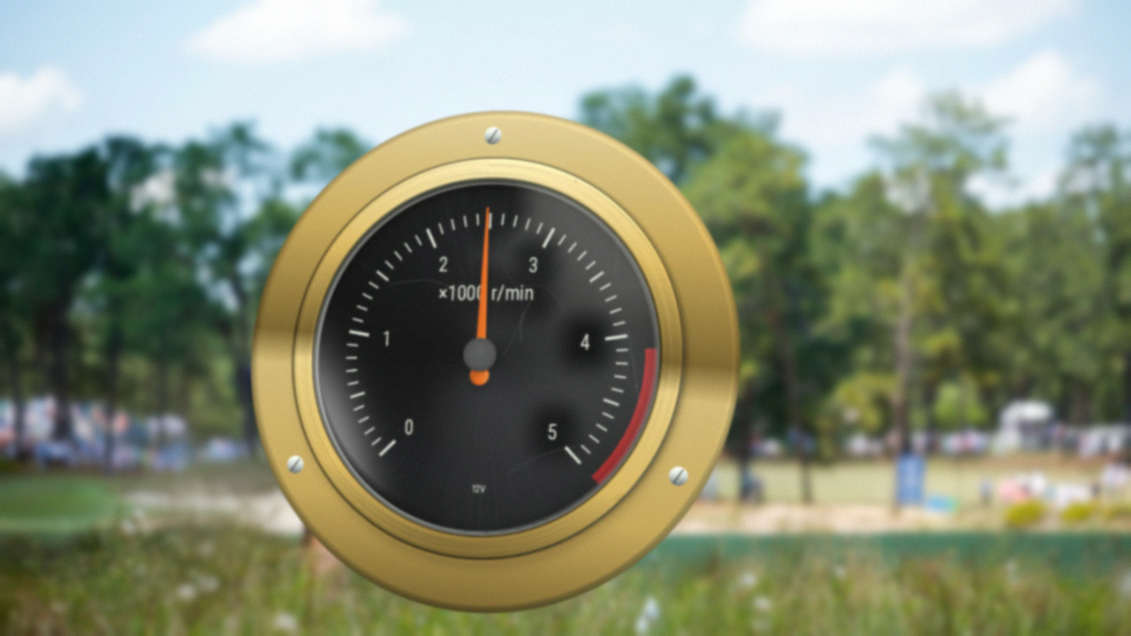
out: 2500 rpm
